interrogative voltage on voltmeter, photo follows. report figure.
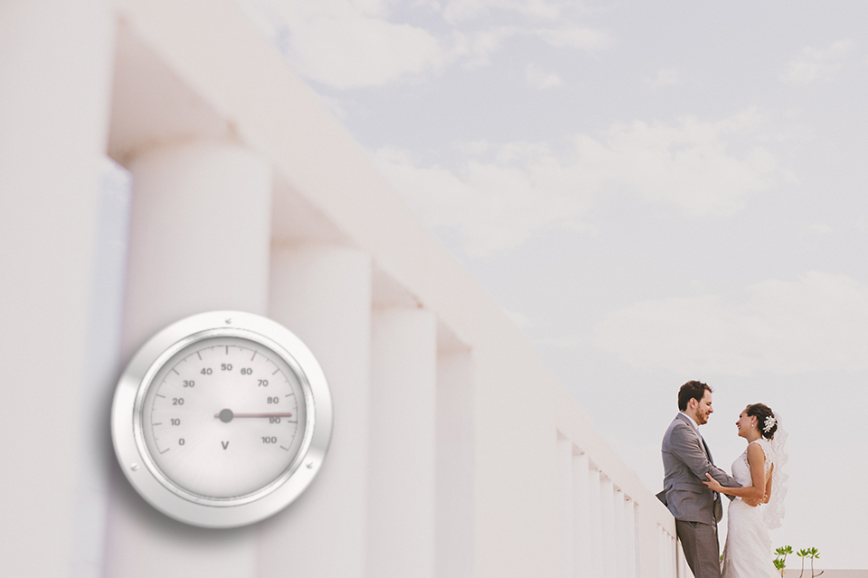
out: 87.5 V
